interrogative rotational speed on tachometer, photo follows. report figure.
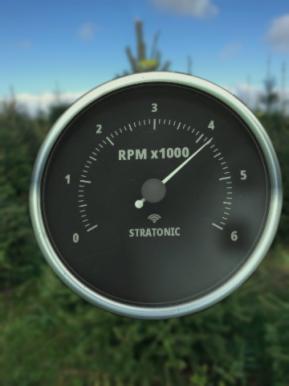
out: 4200 rpm
